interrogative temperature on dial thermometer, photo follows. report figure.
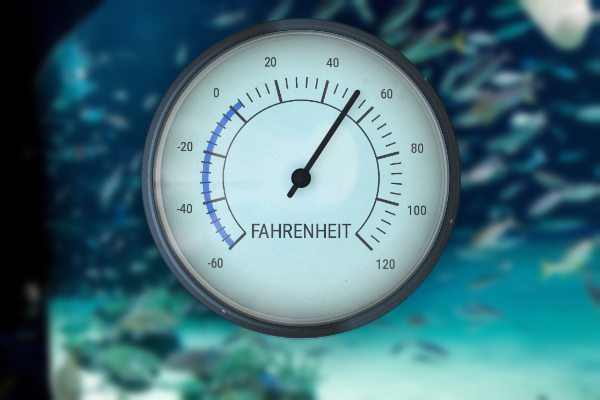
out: 52 °F
